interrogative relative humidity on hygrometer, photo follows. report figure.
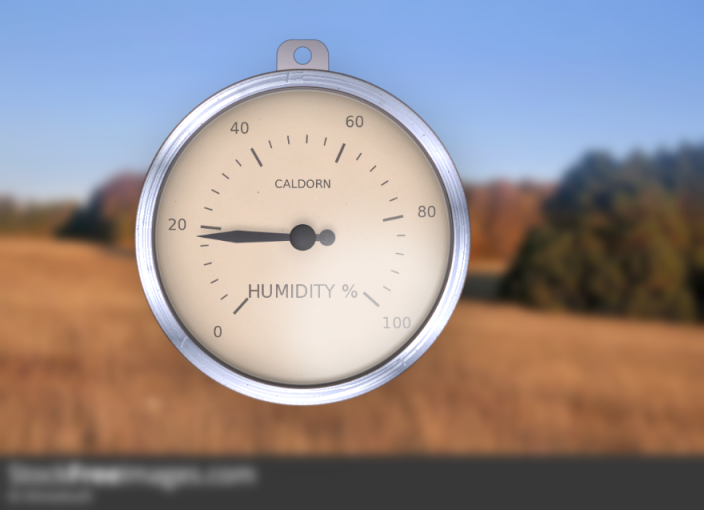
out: 18 %
